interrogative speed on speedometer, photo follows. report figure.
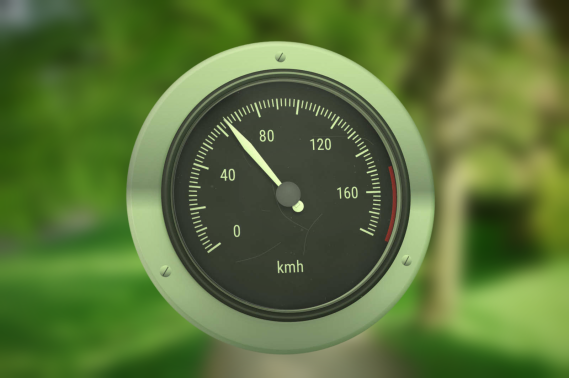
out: 64 km/h
